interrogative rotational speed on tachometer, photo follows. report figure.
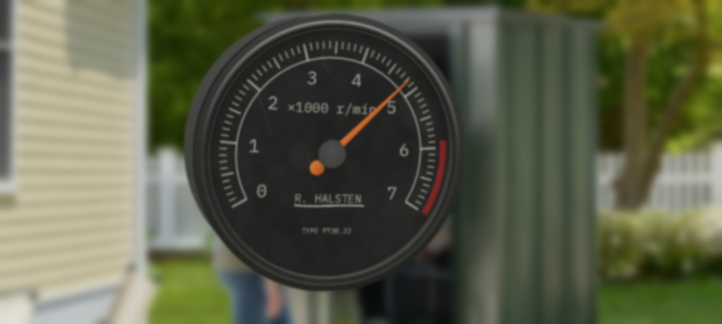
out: 4800 rpm
